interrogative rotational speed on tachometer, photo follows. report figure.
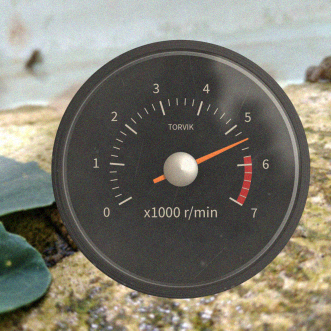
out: 5400 rpm
